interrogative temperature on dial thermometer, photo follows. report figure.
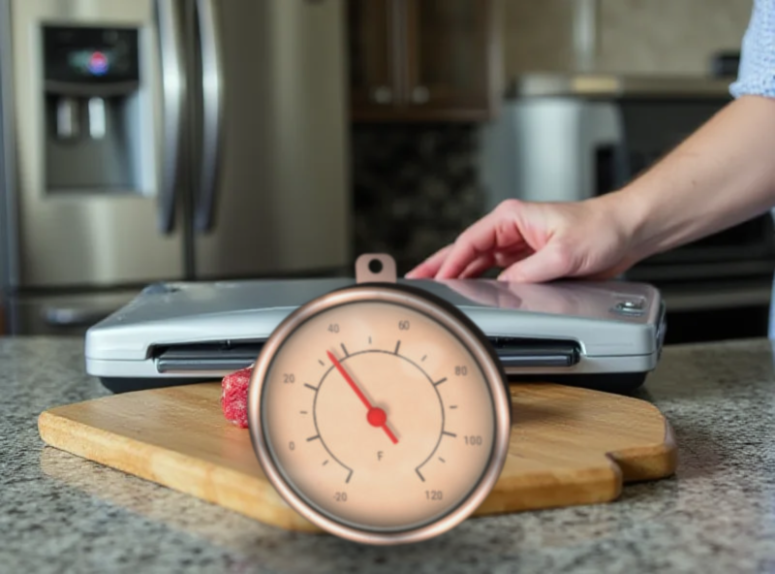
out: 35 °F
